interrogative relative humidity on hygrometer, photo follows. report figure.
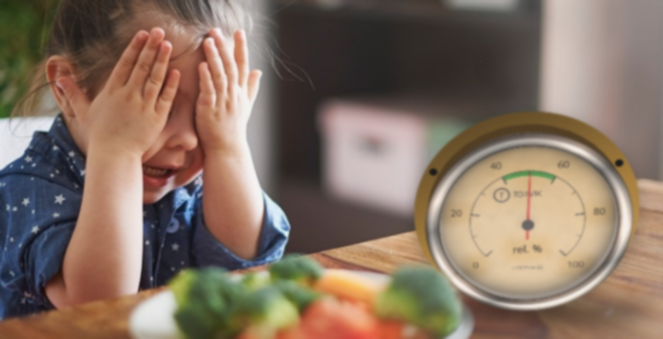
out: 50 %
